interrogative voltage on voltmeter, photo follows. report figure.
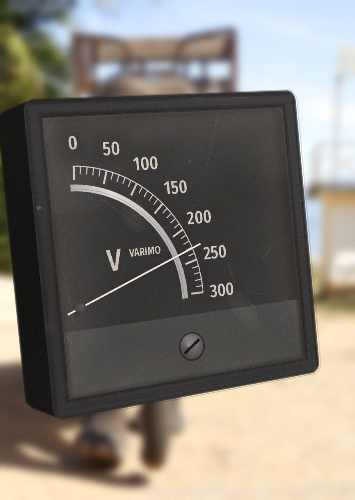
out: 230 V
